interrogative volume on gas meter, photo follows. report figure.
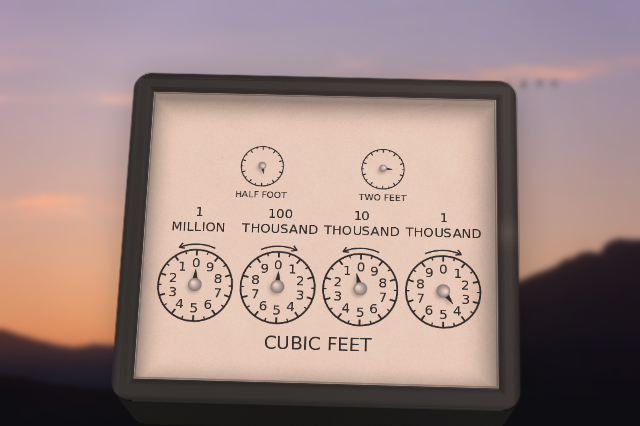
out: 400 ft³
